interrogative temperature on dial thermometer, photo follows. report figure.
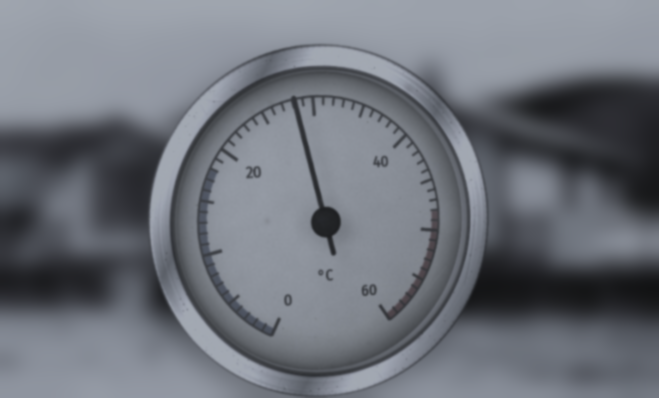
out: 28 °C
